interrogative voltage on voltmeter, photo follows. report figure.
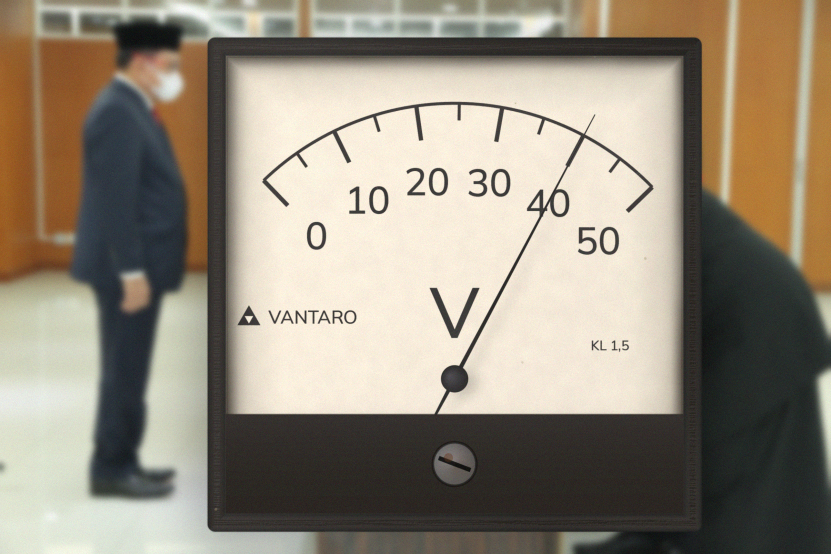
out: 40 V
